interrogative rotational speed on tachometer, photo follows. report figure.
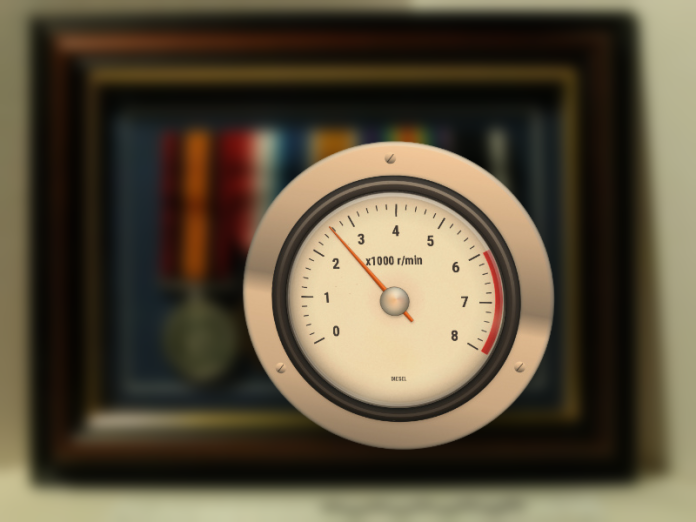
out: 2600 rpm
